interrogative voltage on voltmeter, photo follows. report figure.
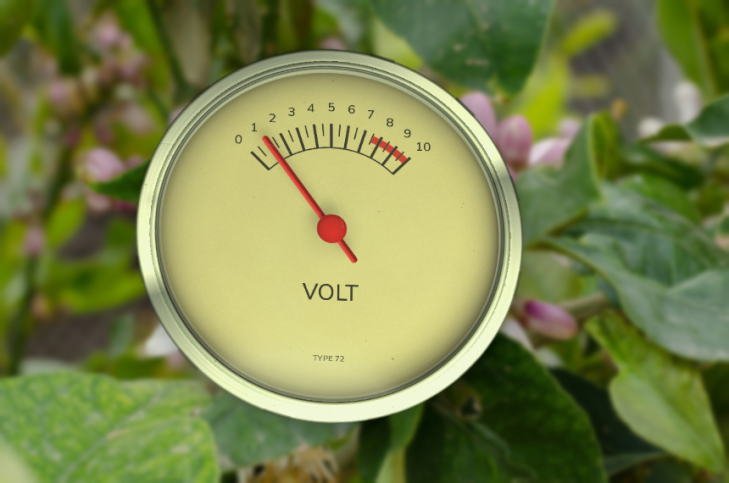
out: 1 V
